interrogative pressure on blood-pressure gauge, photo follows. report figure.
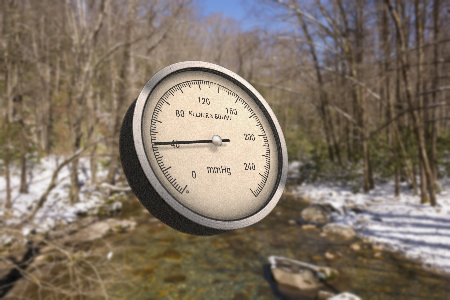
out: 40 mmHg
